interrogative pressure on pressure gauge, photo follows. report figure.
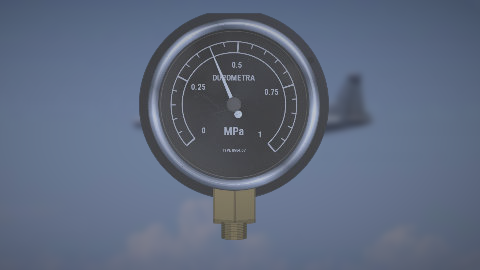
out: 0.4 MPa
